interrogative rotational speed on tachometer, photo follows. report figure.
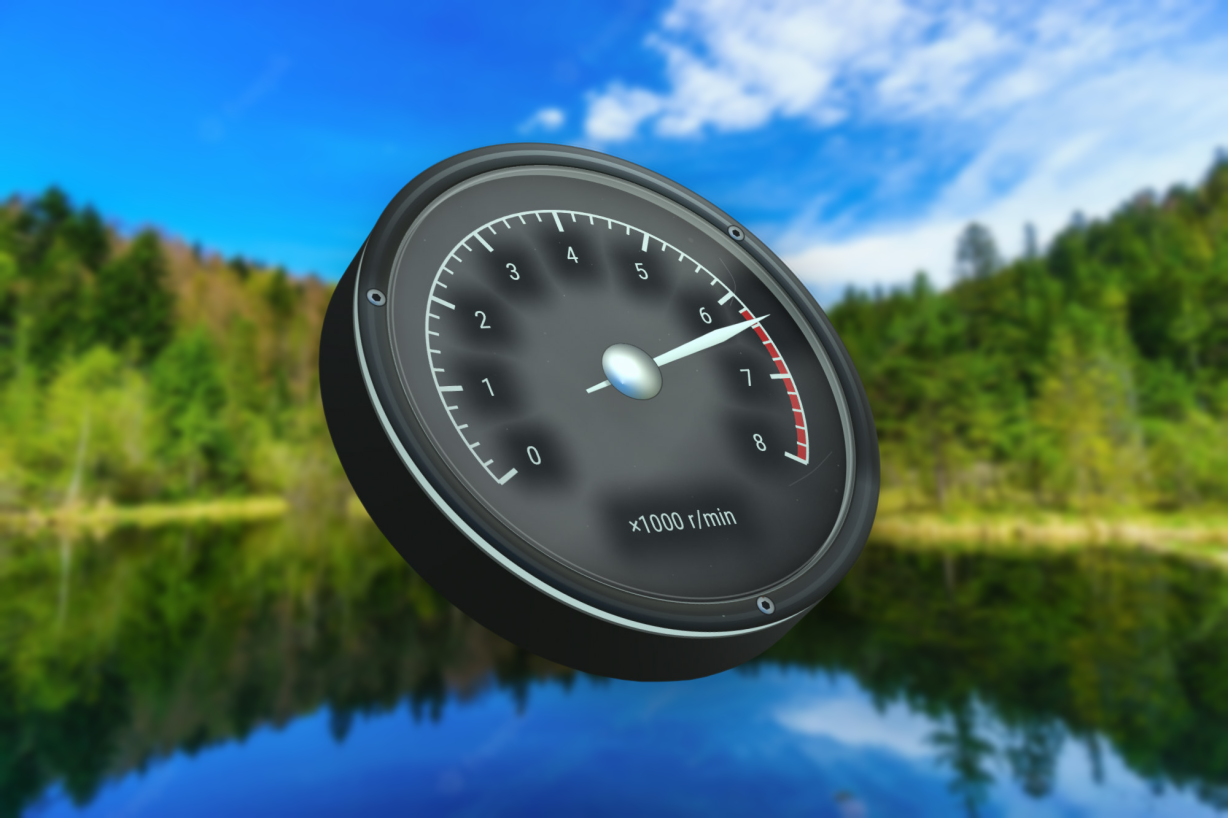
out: 6400 rpm
